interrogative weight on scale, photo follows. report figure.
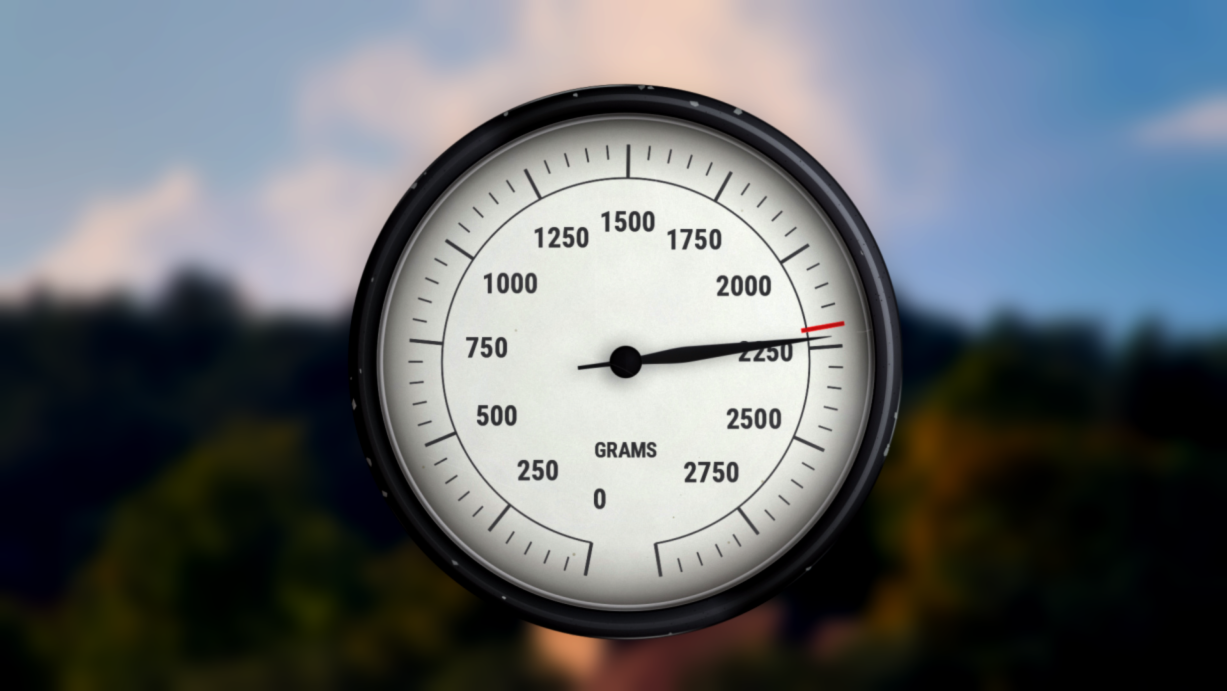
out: 2225 g
